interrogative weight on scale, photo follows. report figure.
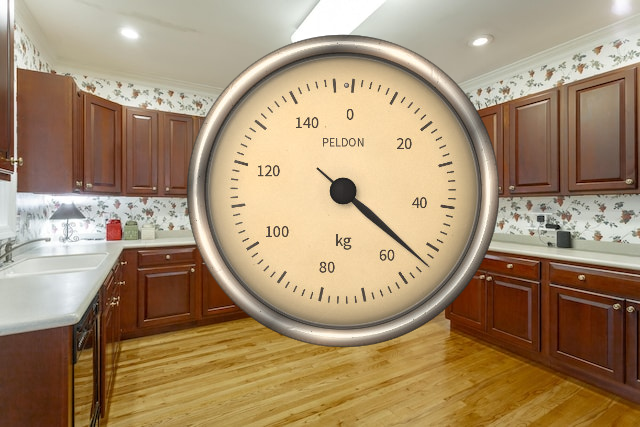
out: 54 kg
